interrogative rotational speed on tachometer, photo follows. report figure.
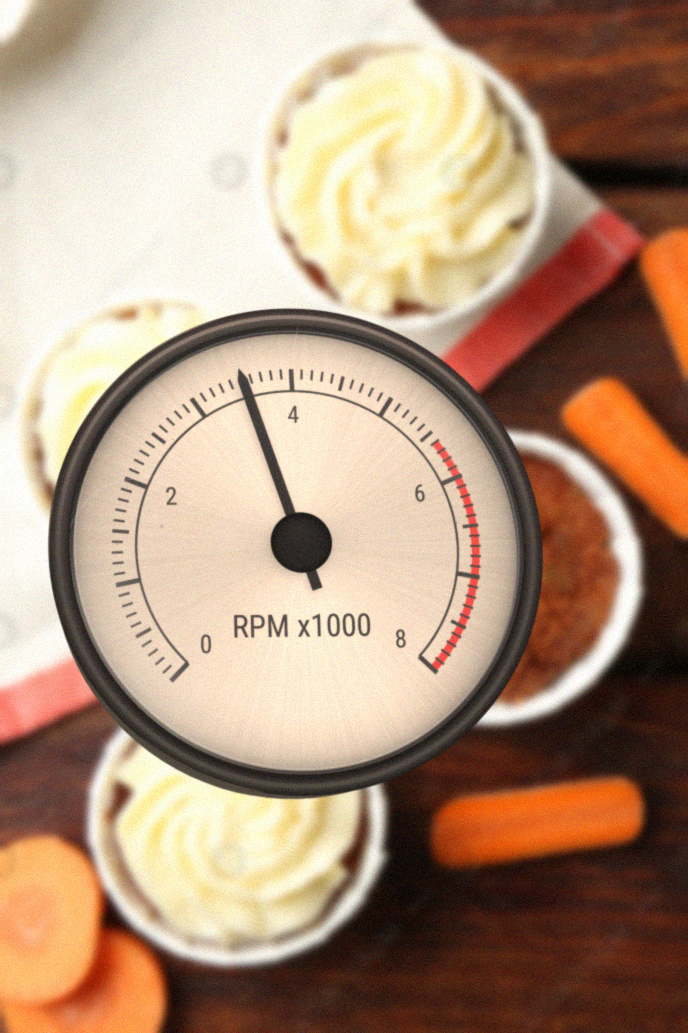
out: 3500 rpm
